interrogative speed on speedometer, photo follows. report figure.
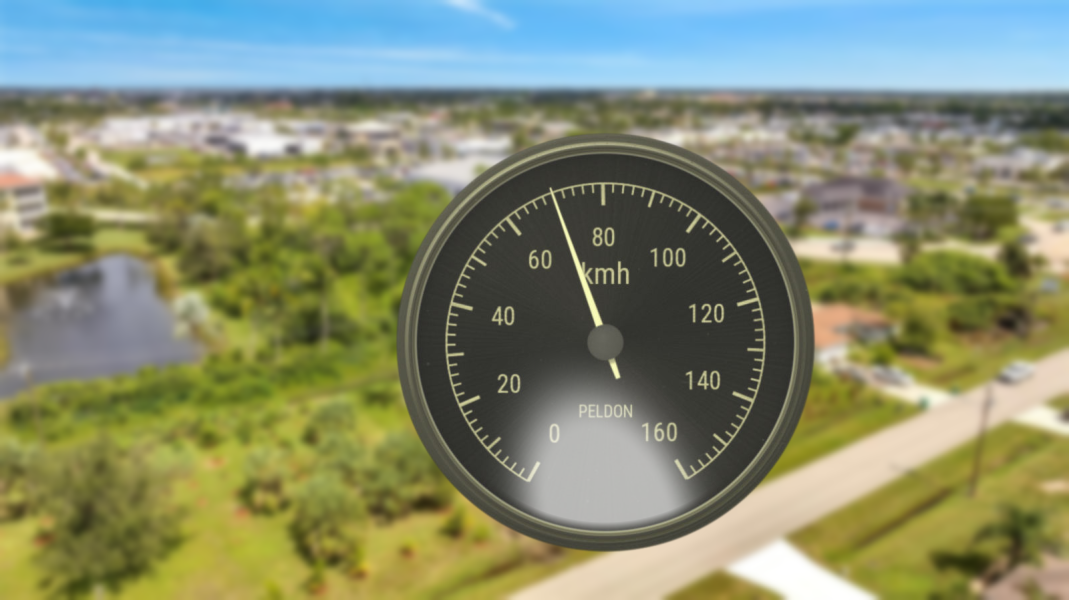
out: 70 km/h
